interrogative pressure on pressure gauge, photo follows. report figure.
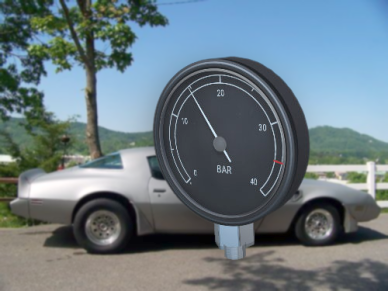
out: 15 bar
